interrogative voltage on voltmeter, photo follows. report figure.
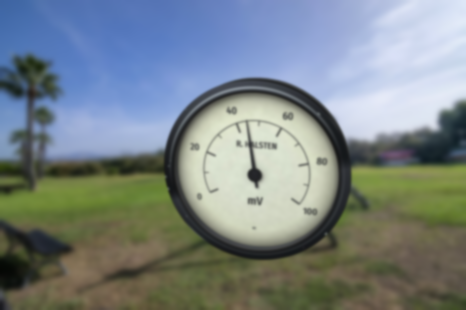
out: 45 mV
